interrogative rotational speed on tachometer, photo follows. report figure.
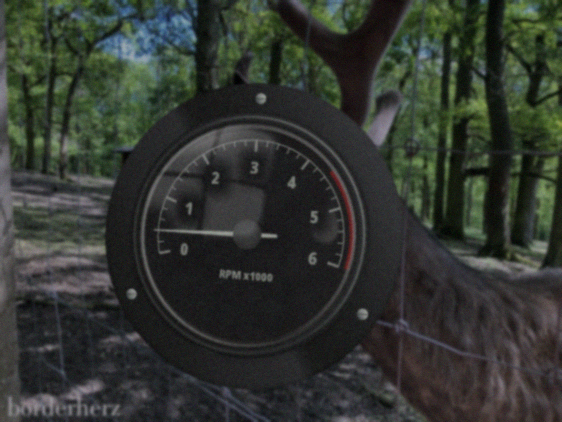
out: 400 rpm
